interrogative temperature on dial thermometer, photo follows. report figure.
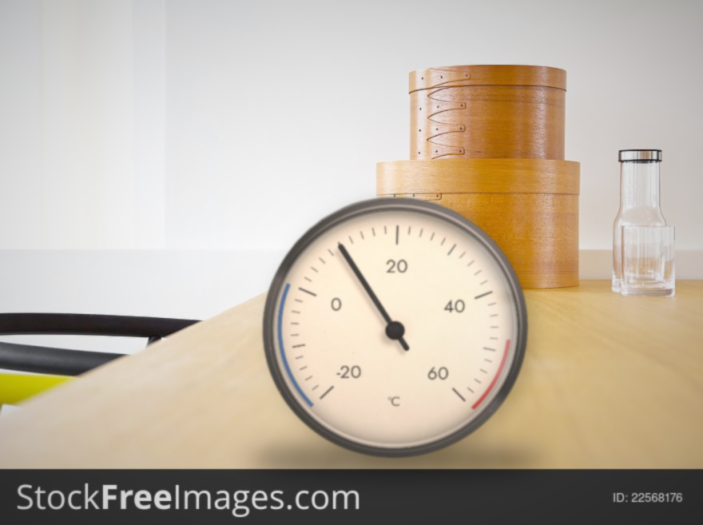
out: 10 °C
